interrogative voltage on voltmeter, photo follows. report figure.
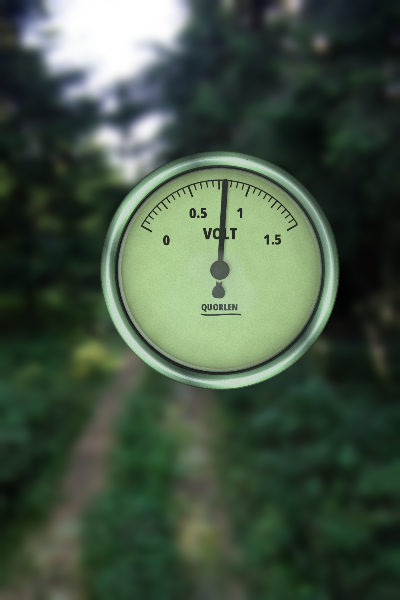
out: 0.8 V
